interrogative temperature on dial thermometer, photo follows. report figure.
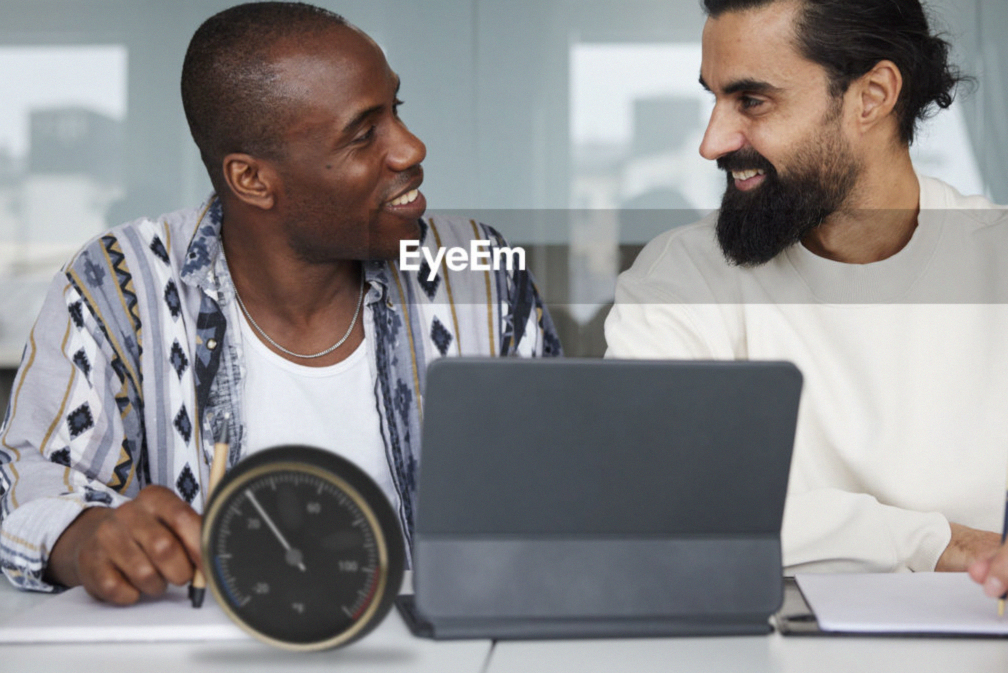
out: 30 °F
